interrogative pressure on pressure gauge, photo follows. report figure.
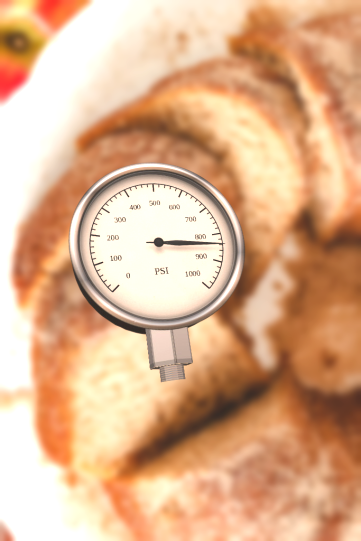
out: 840 psi
